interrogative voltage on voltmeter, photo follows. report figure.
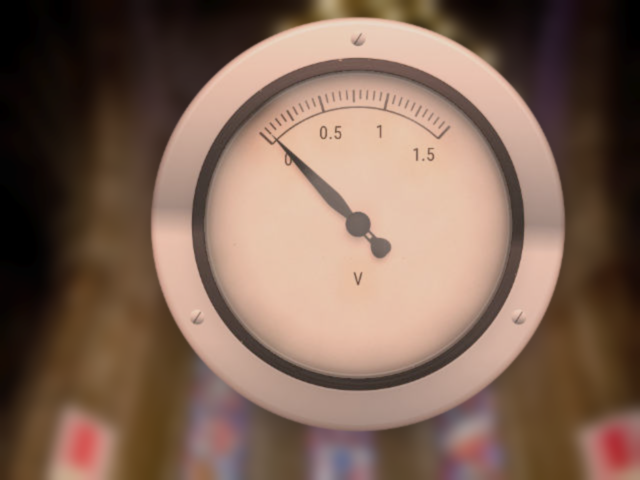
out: 0.05 V
